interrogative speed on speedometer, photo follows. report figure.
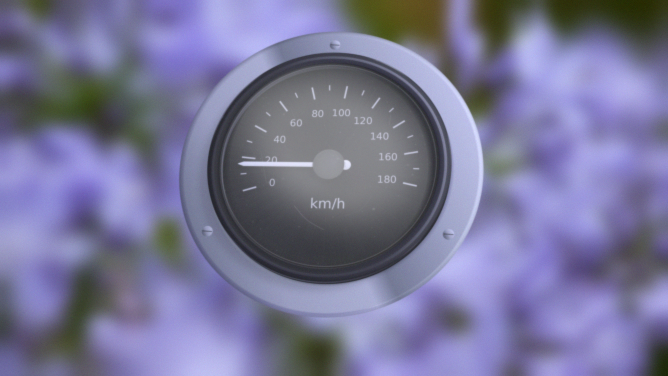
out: 15 km/h
